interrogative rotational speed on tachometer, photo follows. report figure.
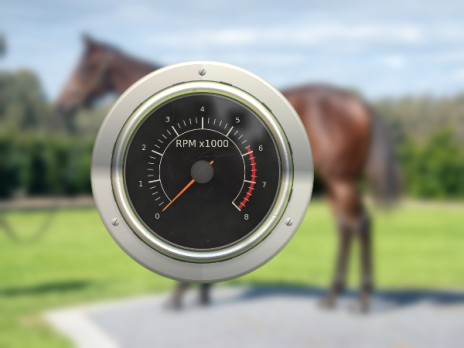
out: 0 rpm
